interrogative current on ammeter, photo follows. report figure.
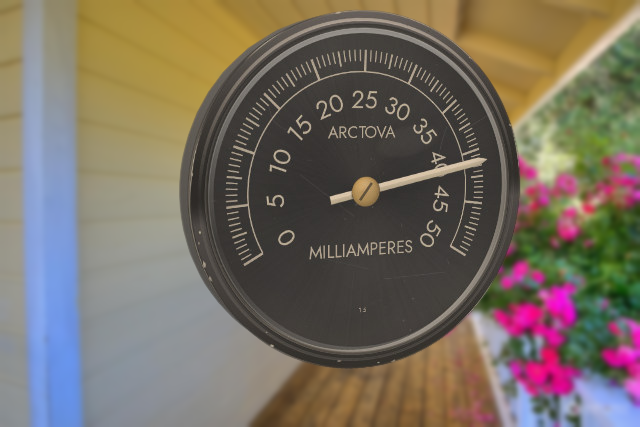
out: 41 mA
